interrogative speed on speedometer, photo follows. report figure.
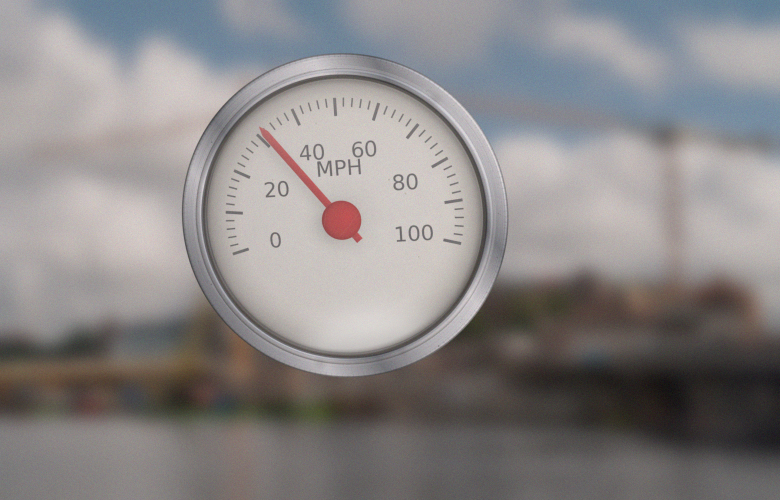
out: 32 mph
